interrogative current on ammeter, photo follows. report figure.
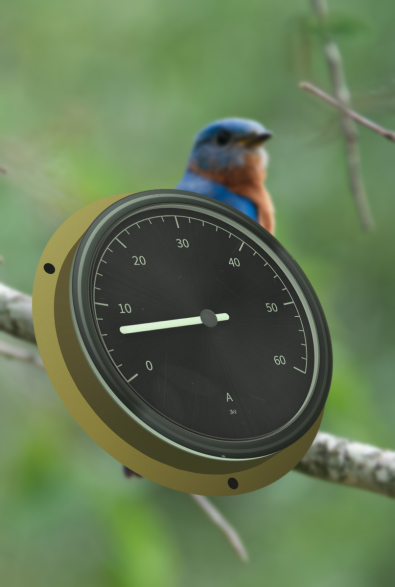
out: 6 A
